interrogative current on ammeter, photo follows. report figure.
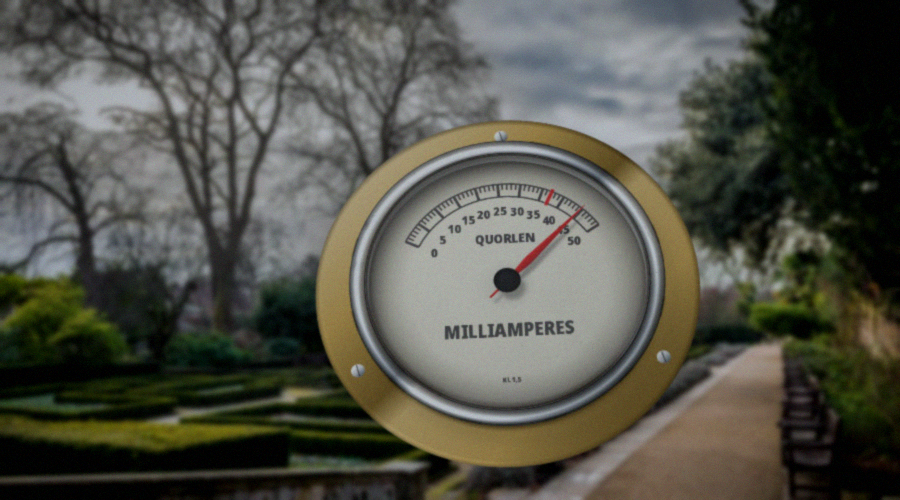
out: 45 mA
